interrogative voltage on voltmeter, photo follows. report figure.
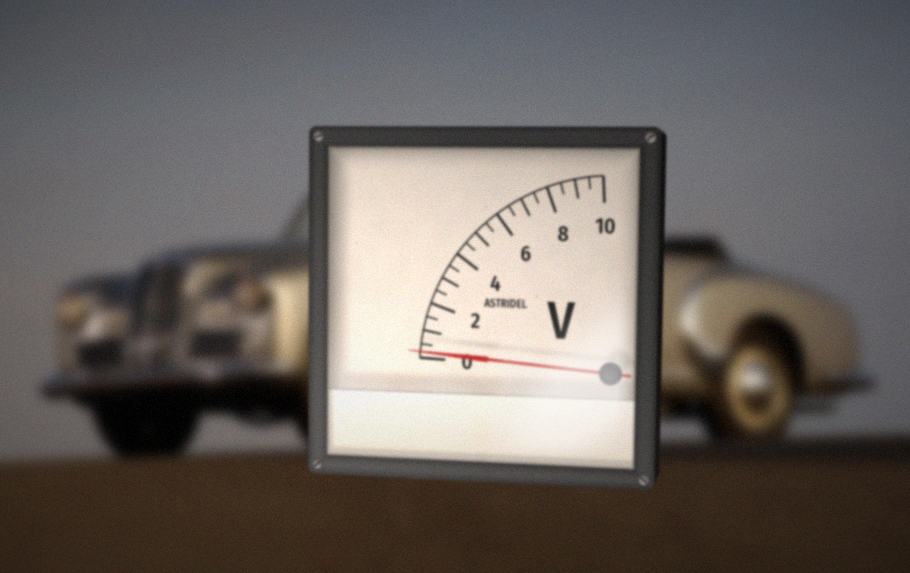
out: 0.25 V
